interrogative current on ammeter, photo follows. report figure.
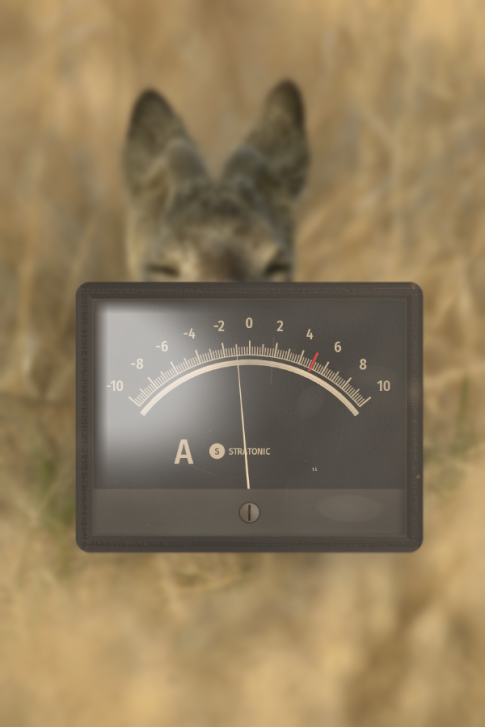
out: -1 A
